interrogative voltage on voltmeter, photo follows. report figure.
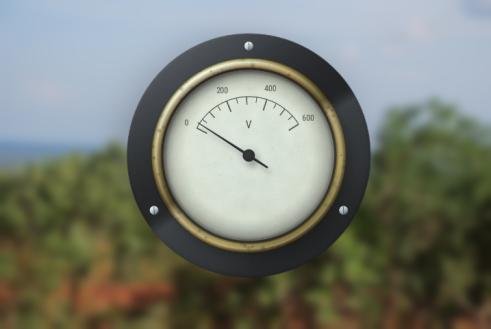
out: 25 V
